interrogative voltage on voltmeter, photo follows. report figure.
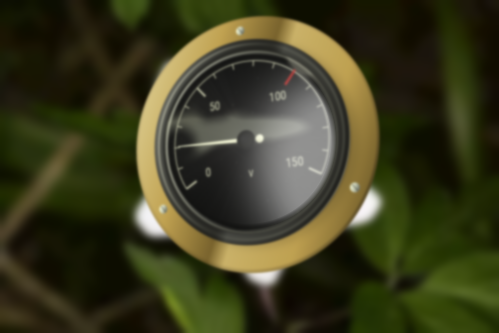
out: 20 V
